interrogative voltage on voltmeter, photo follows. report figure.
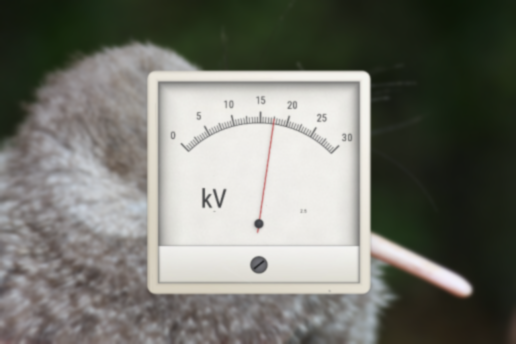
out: 17.5 kV
